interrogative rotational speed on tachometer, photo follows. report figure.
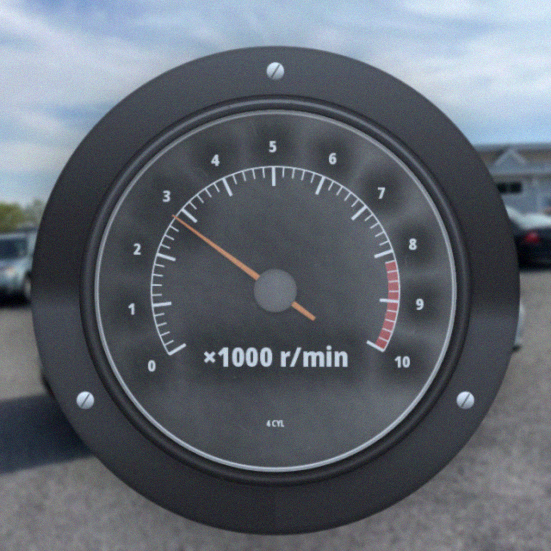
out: 2800 rpm
